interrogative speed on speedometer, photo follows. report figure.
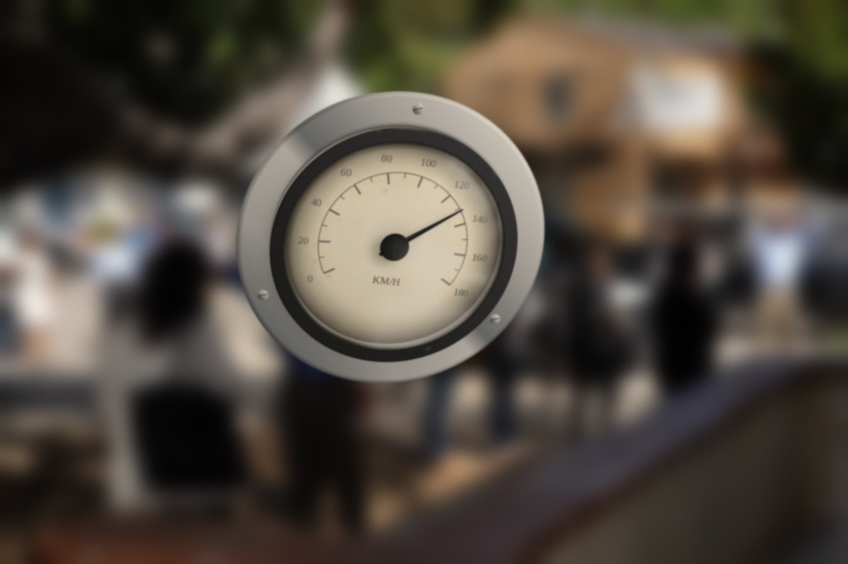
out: 130 km/h
